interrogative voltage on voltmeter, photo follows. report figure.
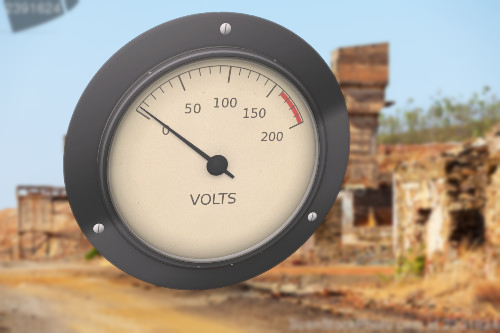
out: 5 V
